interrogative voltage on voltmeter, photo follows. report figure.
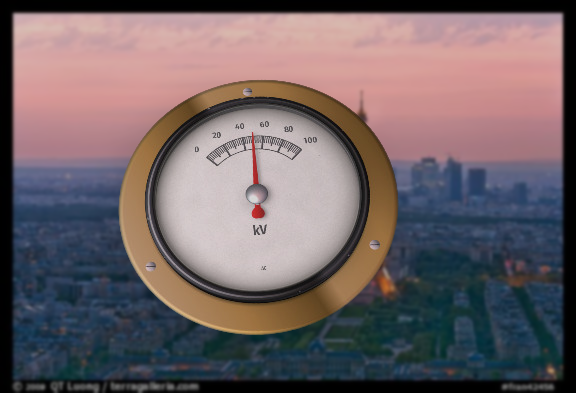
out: 50 kV
